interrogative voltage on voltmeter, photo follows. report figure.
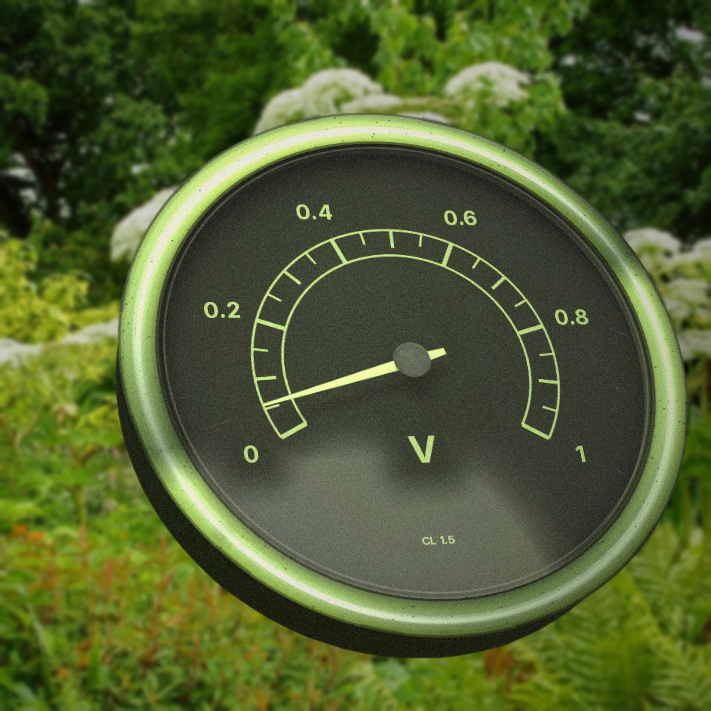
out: 0.05 V
